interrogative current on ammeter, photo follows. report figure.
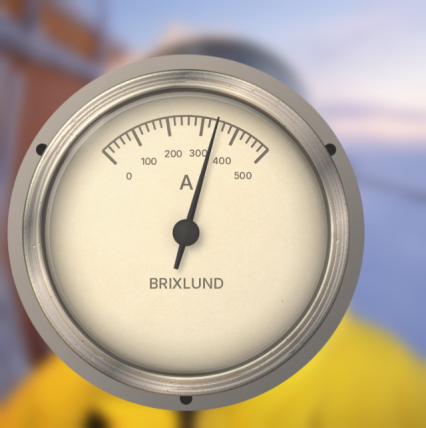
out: 340 A
